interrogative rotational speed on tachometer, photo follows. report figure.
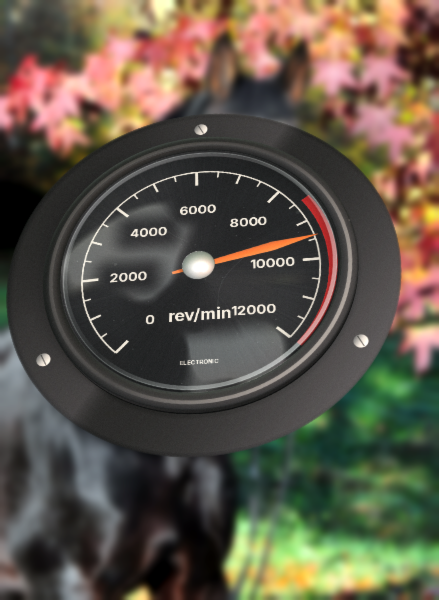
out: 9500 rpm
